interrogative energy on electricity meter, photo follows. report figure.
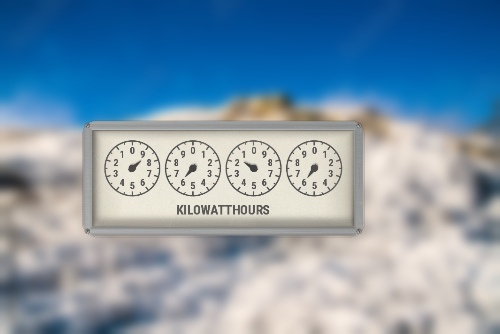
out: 8616 kWh
